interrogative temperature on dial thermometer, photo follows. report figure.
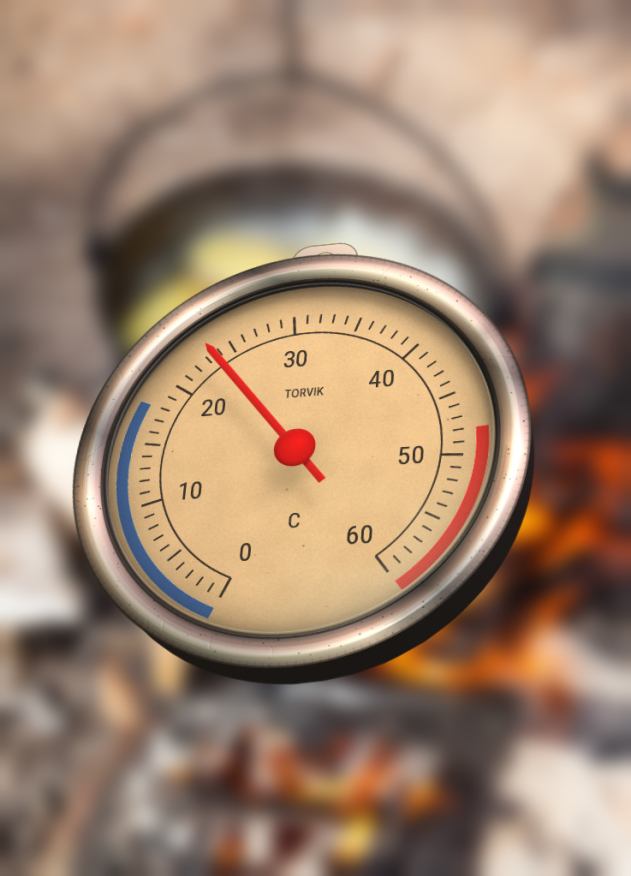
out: 23.5 °C
